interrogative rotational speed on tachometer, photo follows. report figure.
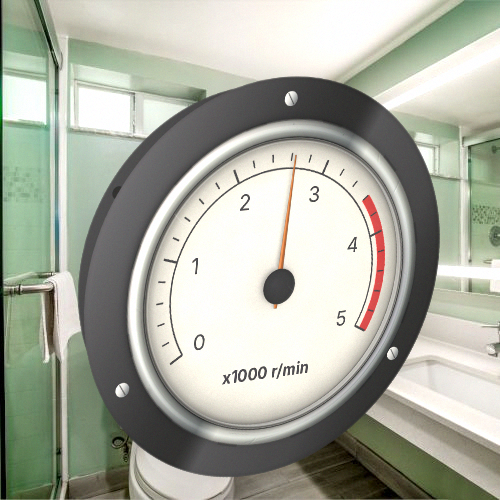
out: 2600 rpm
